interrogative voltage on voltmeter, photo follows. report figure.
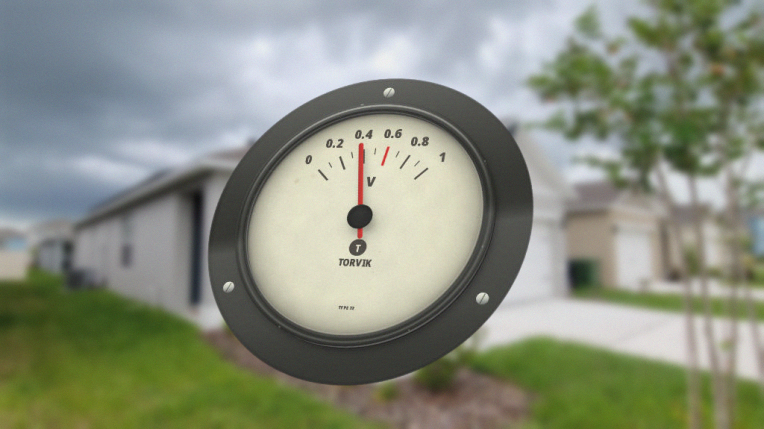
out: 0.4 V
